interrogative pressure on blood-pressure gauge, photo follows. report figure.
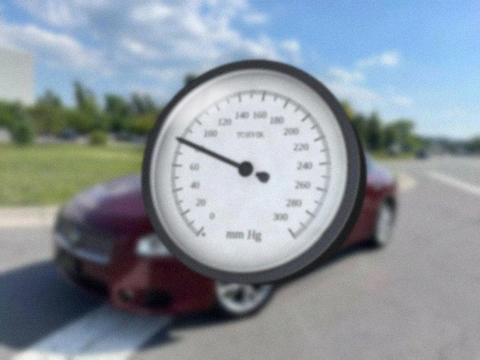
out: 80 mmHg
